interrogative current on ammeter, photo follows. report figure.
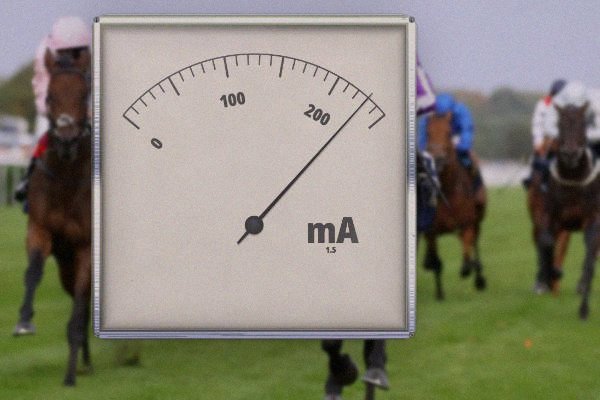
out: 230 mA
